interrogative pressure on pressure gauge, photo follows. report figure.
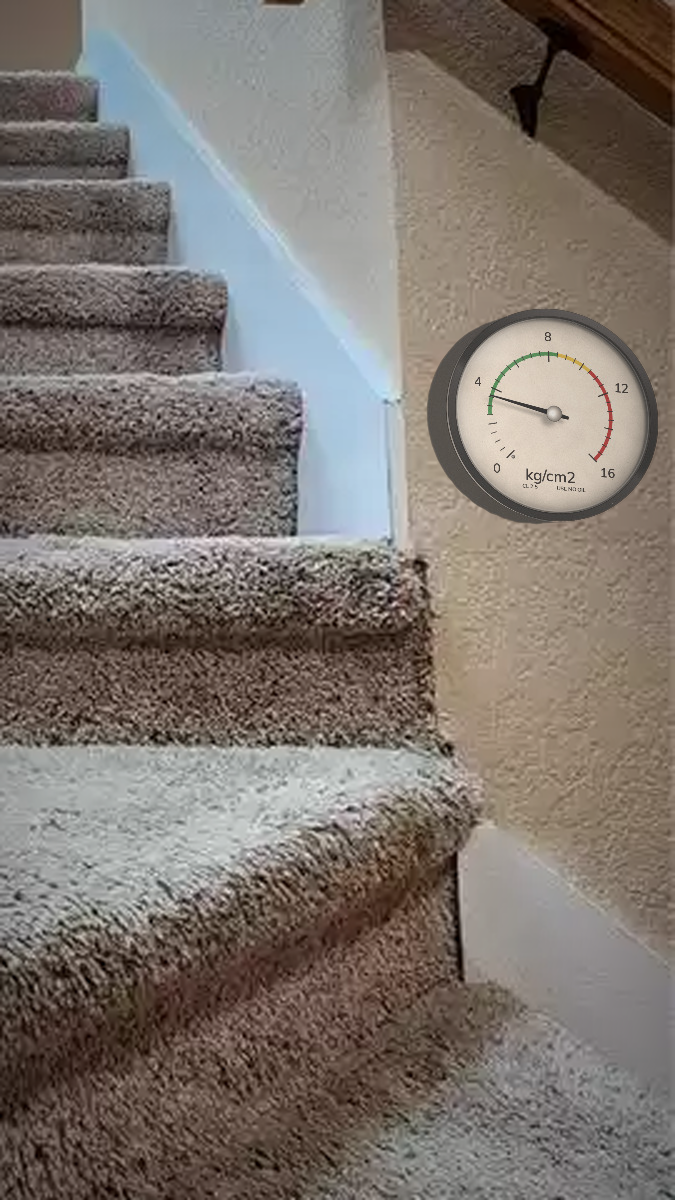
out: 3.5 kg/cm²
